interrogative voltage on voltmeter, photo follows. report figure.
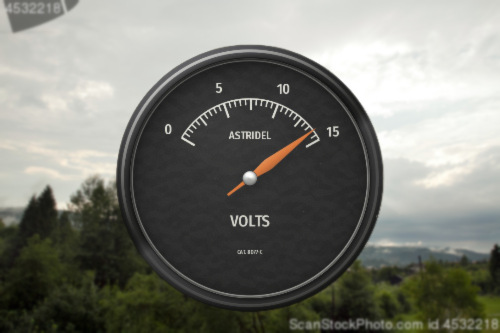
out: 14 V
